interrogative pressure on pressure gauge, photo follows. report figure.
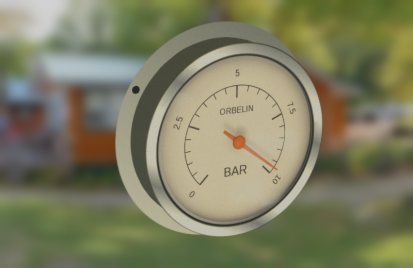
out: 9.75 bar
